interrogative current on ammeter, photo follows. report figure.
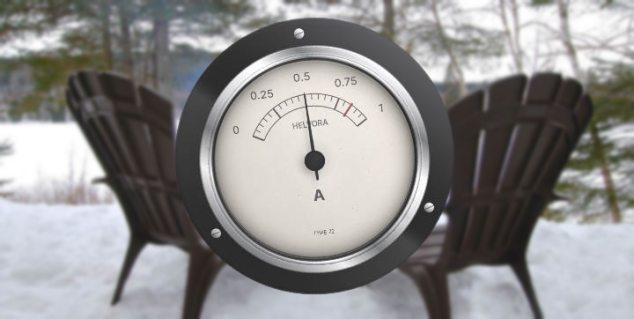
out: 0.5 A
